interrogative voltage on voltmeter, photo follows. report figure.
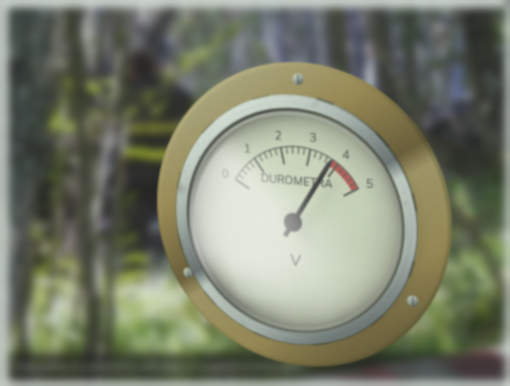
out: 3.8 V
